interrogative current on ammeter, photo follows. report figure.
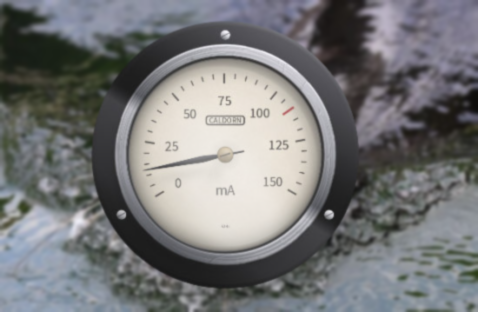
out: 12.5 mA
